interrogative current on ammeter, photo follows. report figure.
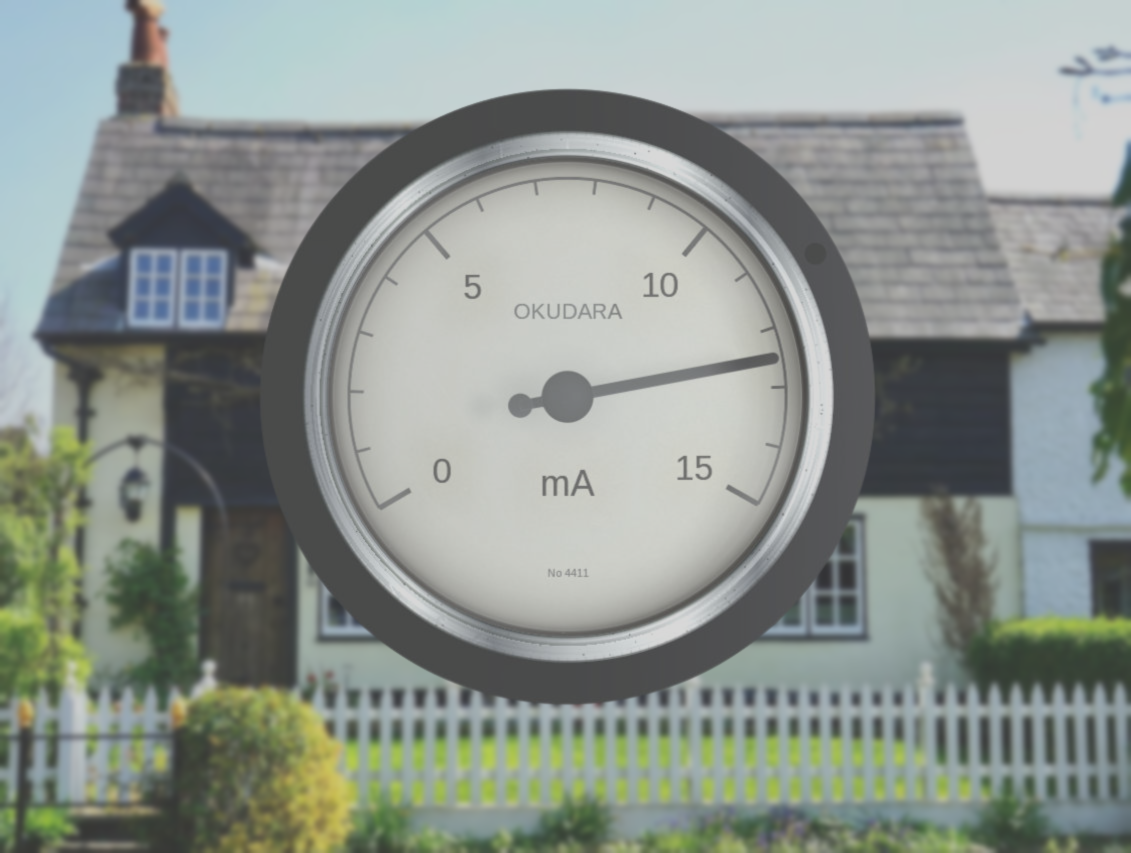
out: 12.5 mA
